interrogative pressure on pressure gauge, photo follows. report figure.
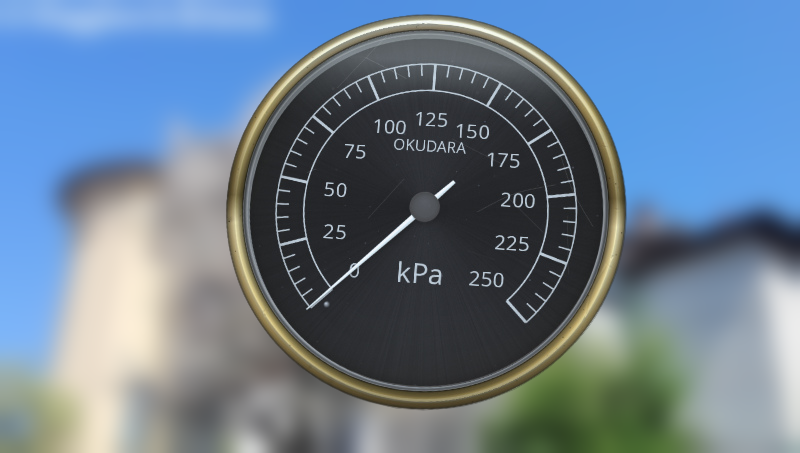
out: 0 kPa
